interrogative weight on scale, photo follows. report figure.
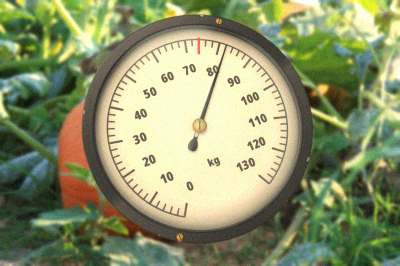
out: 82 kg
